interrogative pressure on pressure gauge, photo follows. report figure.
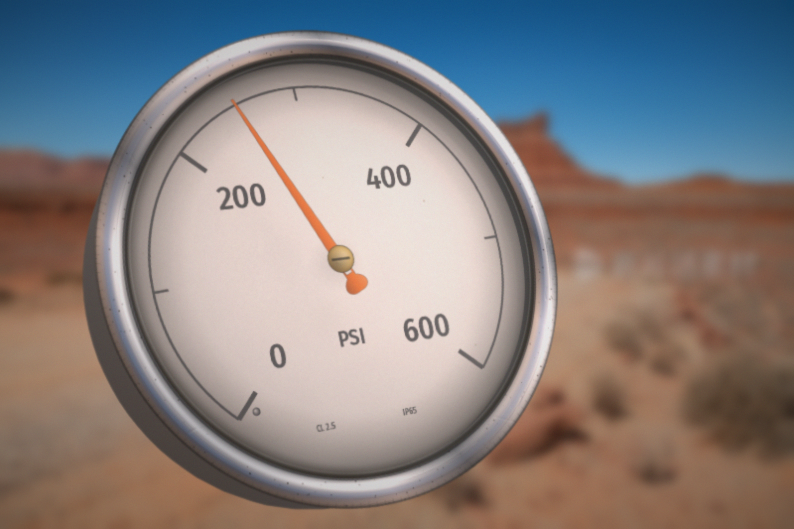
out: 250 psi
